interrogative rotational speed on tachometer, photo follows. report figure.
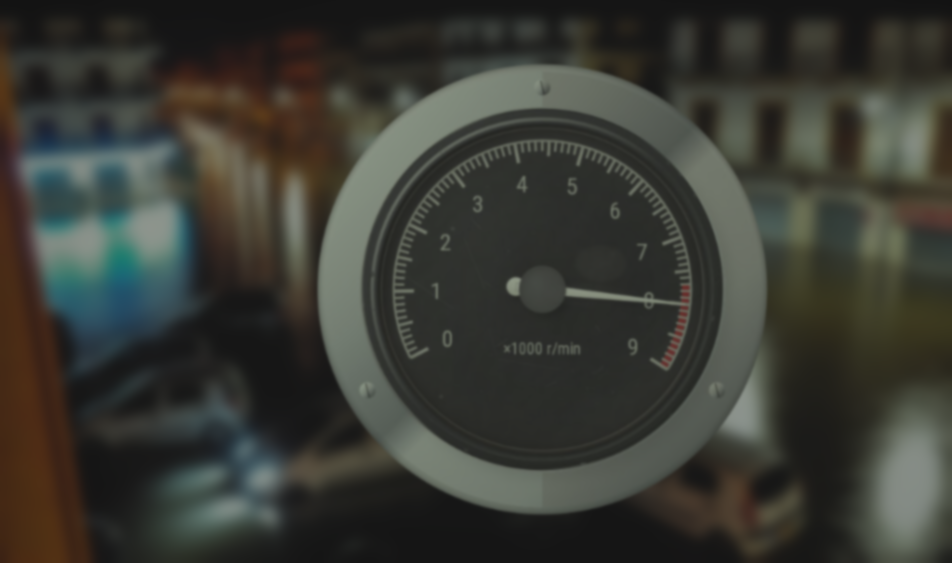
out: 8000 rpm
